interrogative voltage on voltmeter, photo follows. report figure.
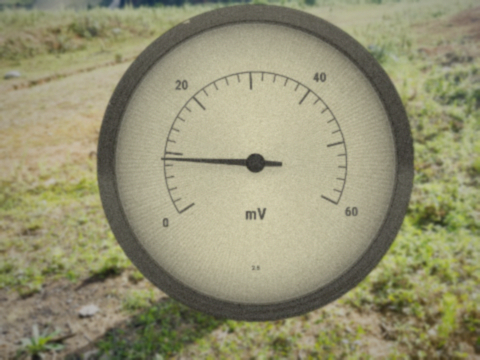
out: 9 mV
